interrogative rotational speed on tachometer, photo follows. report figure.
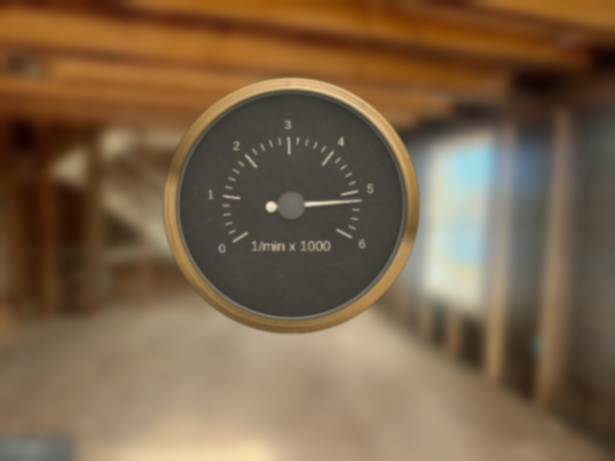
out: 5200 rpm
